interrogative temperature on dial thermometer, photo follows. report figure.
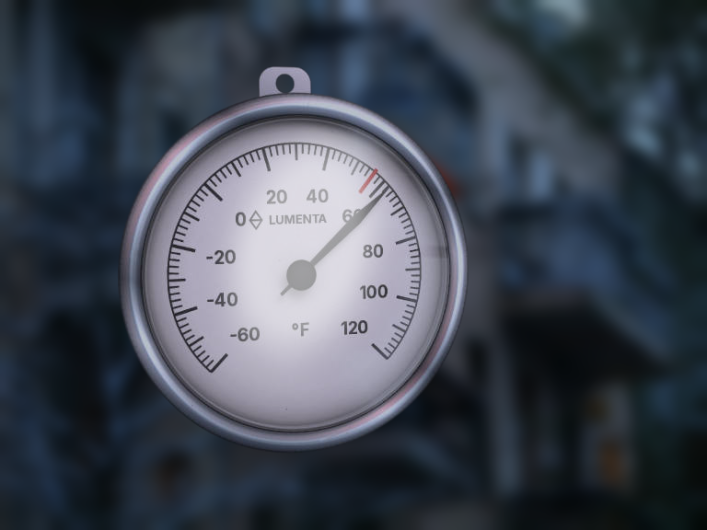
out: 62 °F
